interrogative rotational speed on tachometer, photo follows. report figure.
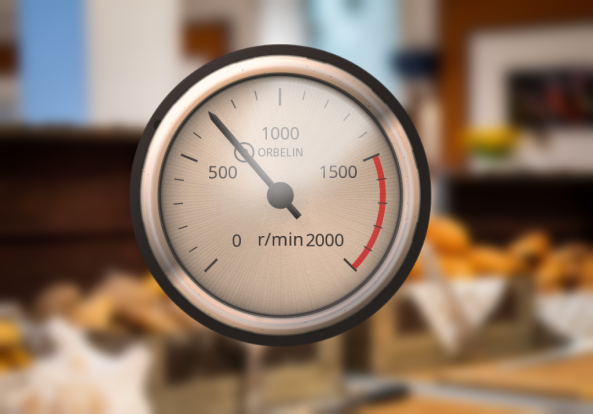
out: 700 rpm
